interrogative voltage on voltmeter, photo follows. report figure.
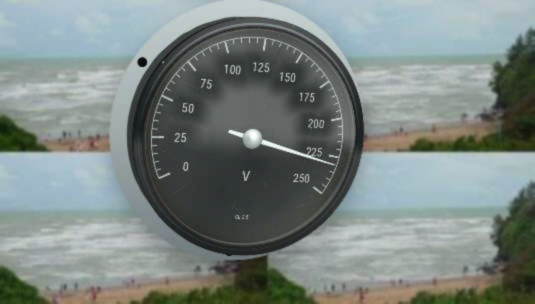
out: 230 V
